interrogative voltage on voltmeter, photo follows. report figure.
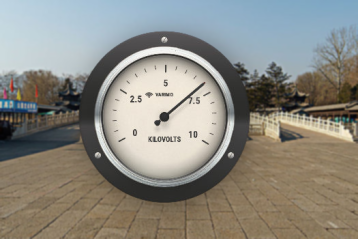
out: 7 kV
